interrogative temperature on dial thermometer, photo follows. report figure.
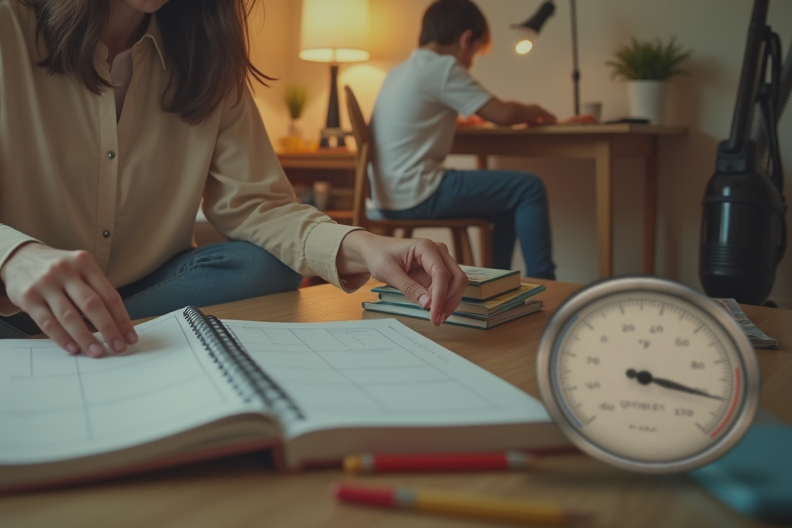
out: 100 °F
